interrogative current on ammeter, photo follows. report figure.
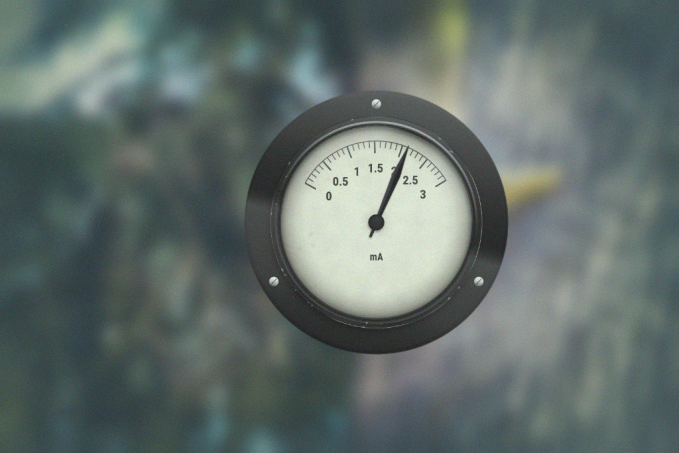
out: 2.1 mA
